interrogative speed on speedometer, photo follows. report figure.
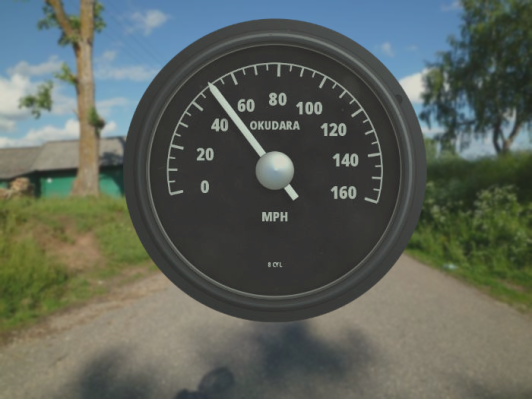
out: 50 mph
